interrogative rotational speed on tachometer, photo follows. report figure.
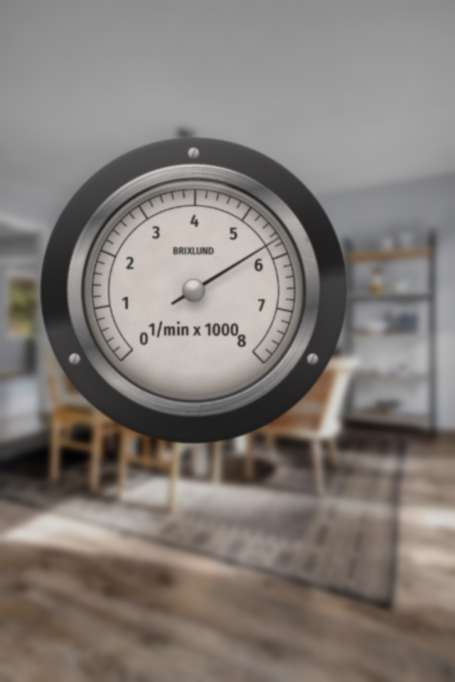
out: 5700 rpm
